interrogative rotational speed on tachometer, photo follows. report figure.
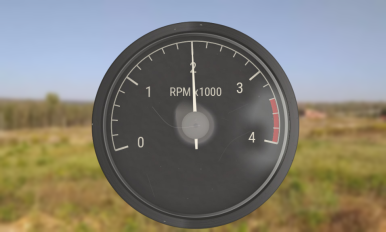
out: 2000 rpm
